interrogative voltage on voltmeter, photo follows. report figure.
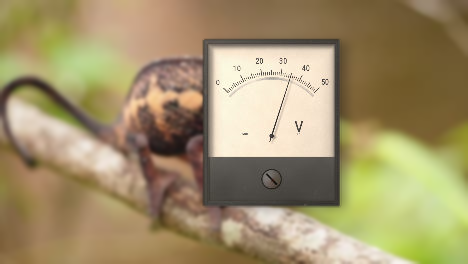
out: 35 V
